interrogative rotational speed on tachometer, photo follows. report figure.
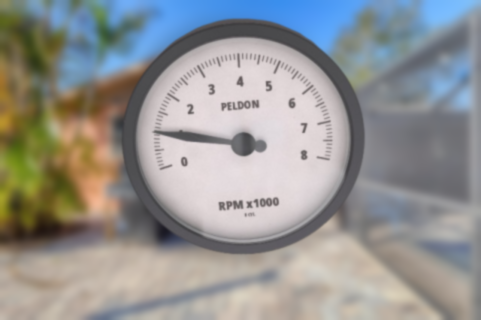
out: 1000 rpm
